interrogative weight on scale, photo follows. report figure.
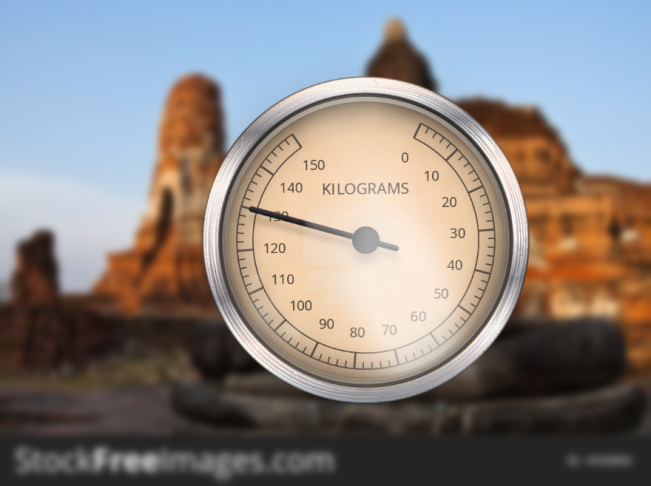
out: 130 kg
